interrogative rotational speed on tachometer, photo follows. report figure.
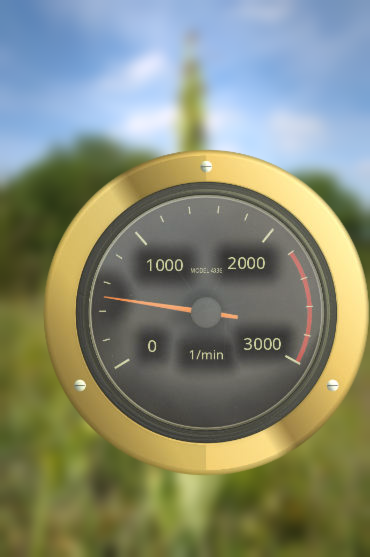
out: 500 rpm
